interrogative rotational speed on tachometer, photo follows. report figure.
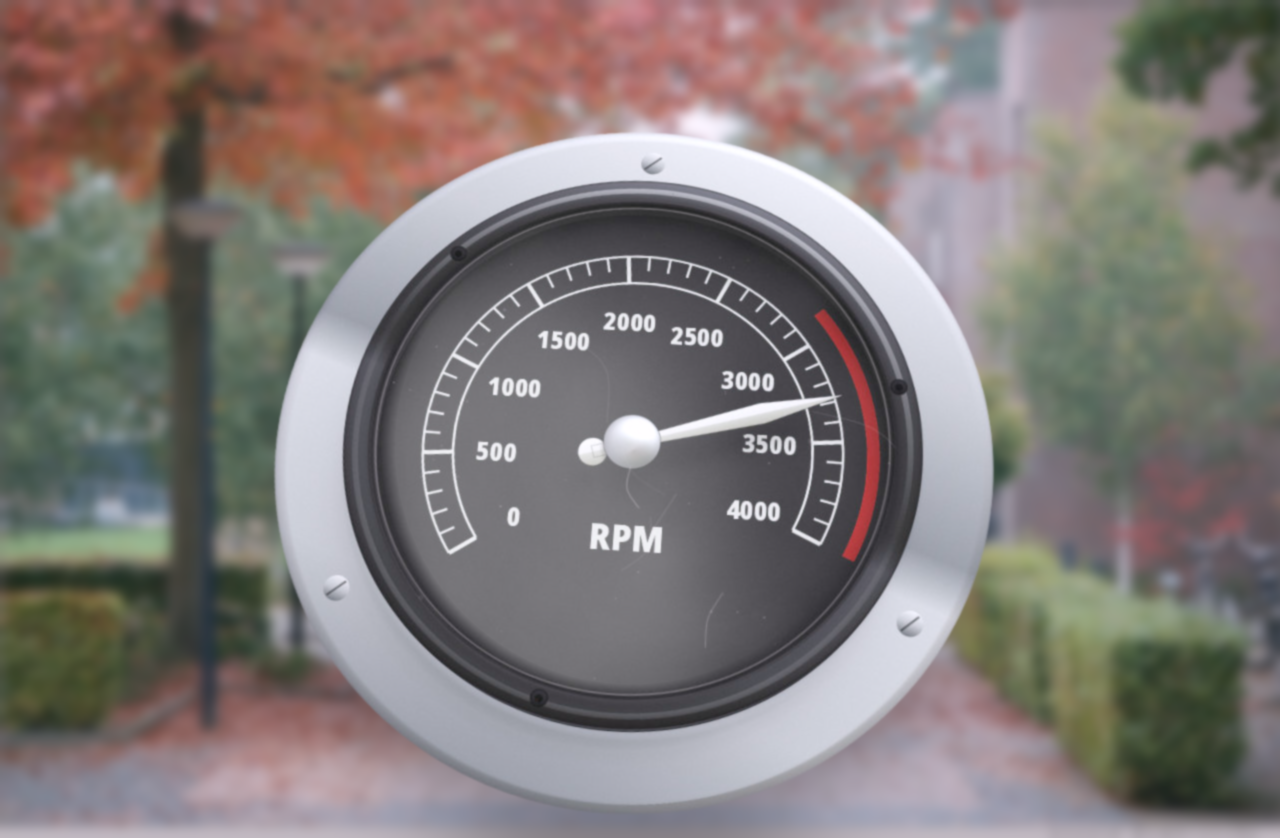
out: 3300 rpm
